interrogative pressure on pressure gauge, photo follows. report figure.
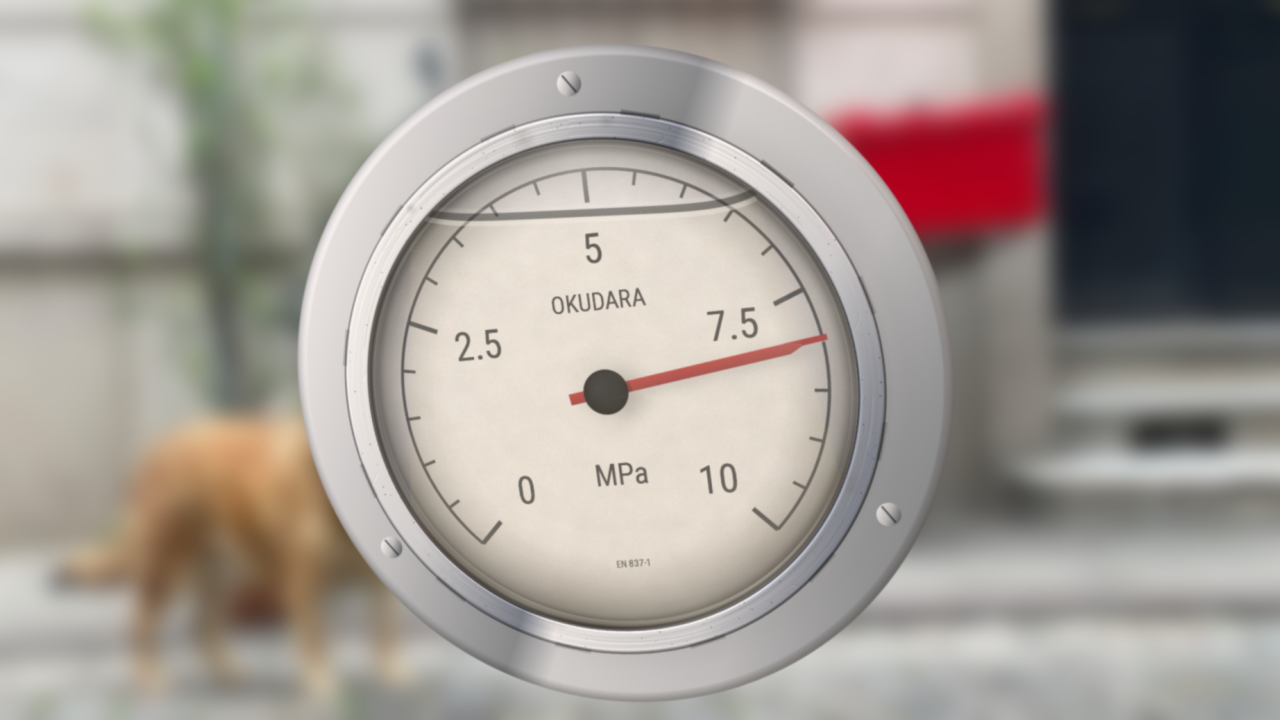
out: 8 MPa
